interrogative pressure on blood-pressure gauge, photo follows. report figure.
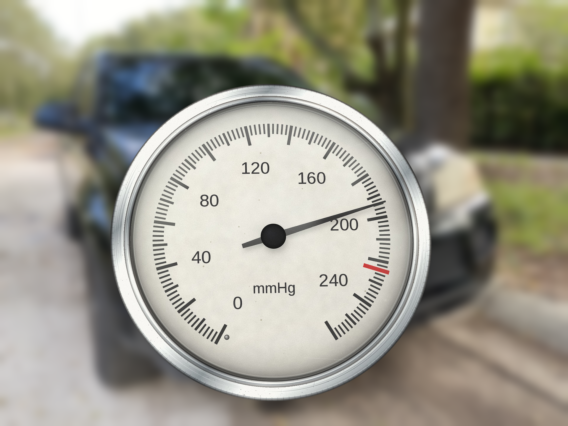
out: 194 mmHg
